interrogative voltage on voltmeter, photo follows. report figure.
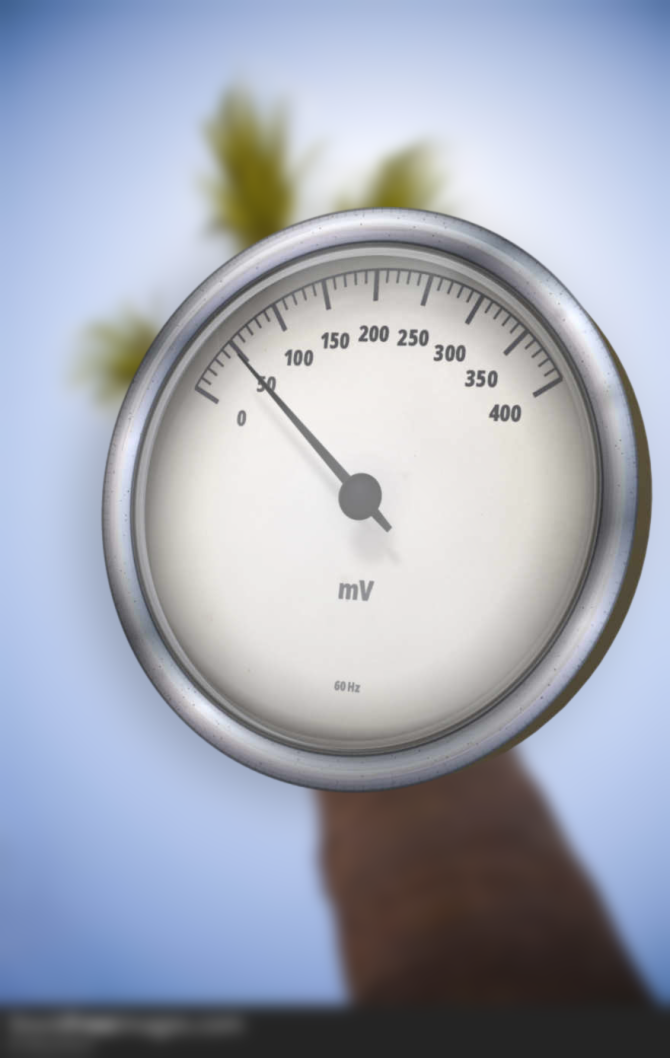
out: 50 mV
